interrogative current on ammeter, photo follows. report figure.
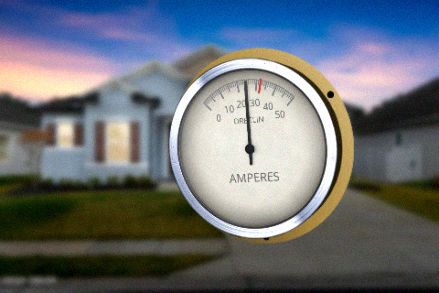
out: 25 A
